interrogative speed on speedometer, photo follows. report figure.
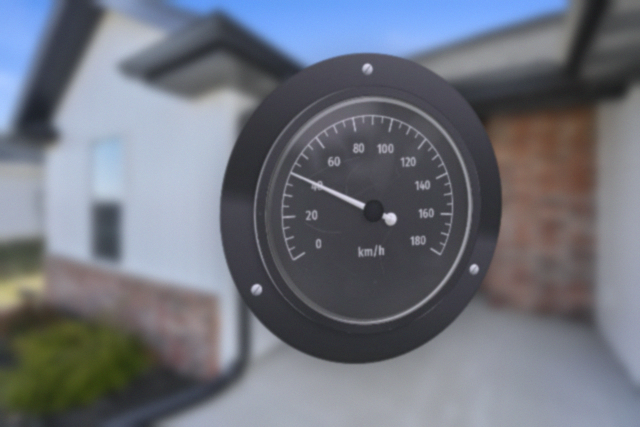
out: 40 km/h
